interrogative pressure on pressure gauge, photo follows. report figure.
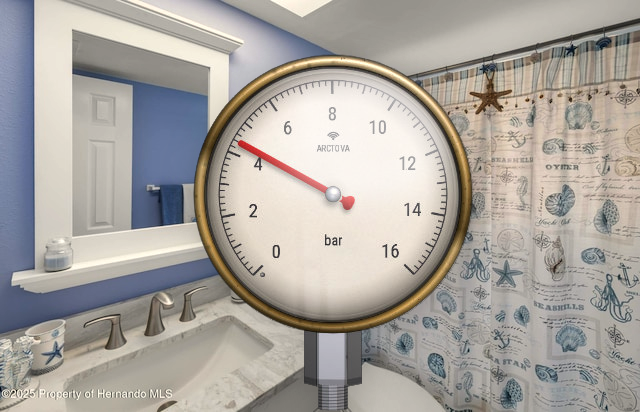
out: 4.4 bar
